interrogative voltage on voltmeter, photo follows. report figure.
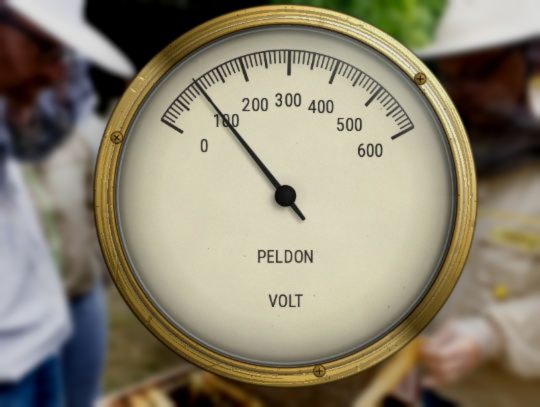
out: 100 V
